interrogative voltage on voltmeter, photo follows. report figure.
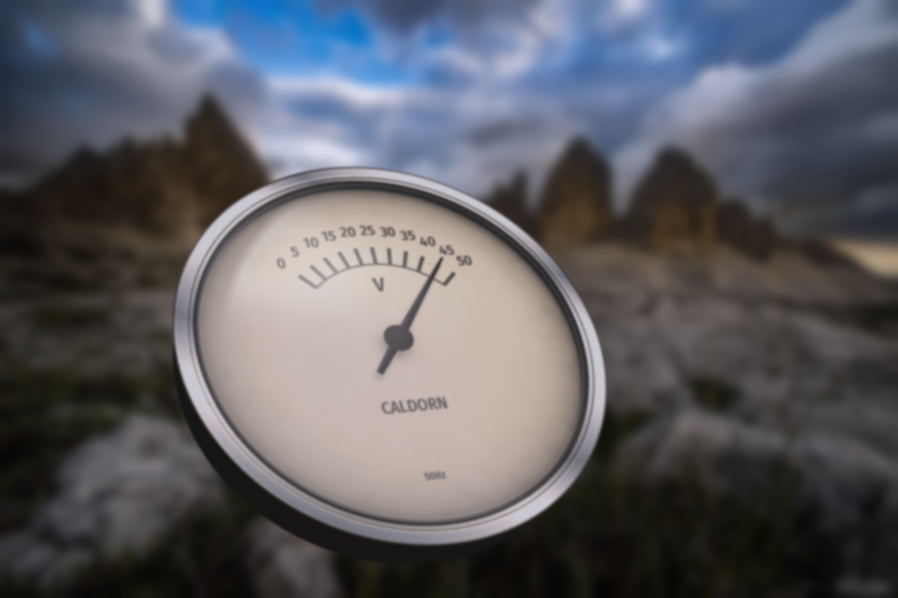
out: 45 V
